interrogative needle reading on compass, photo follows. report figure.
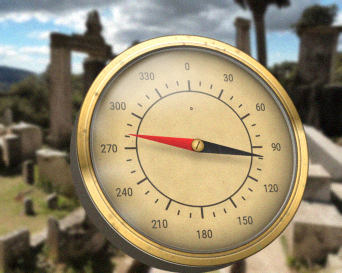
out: 280 °
